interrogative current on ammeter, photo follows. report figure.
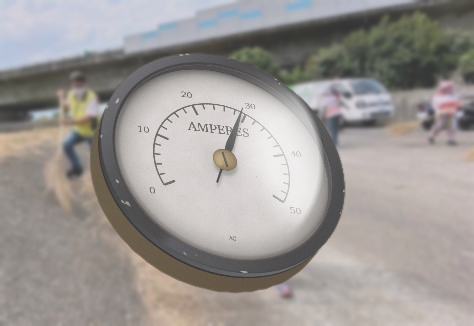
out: 29 A
